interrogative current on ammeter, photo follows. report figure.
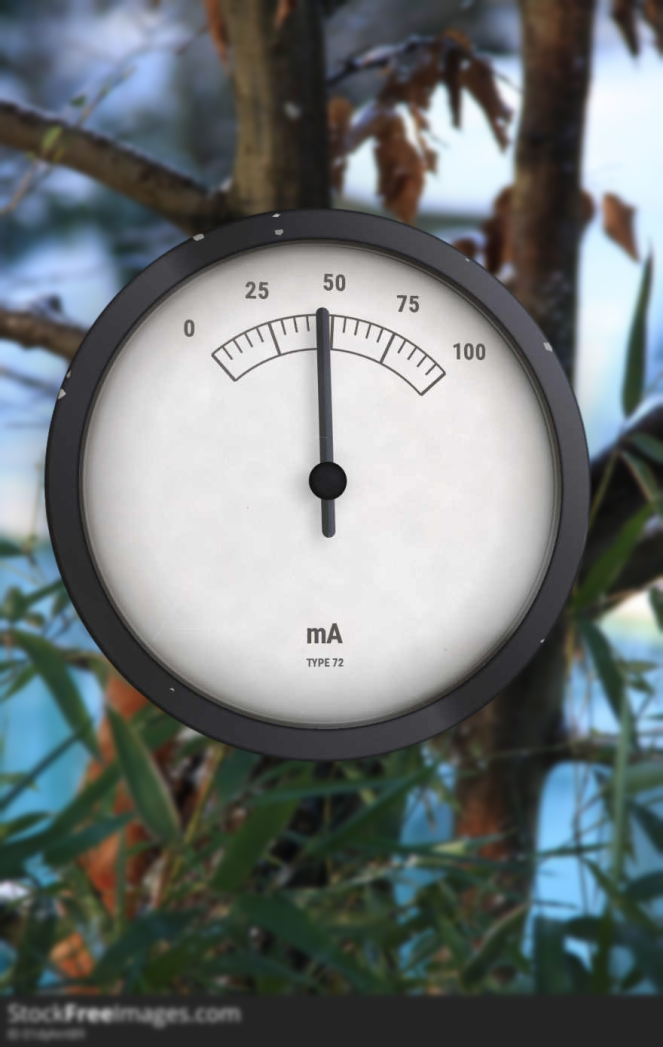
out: 45 mA
